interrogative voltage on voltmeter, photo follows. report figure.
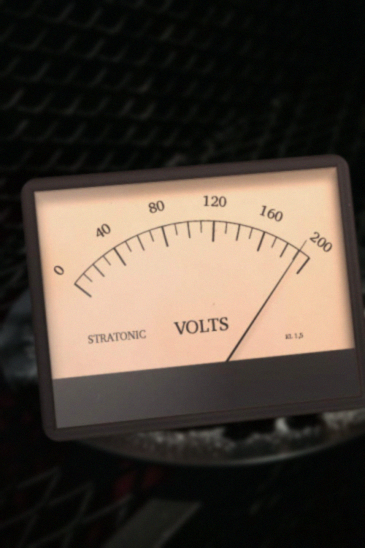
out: 190 V
